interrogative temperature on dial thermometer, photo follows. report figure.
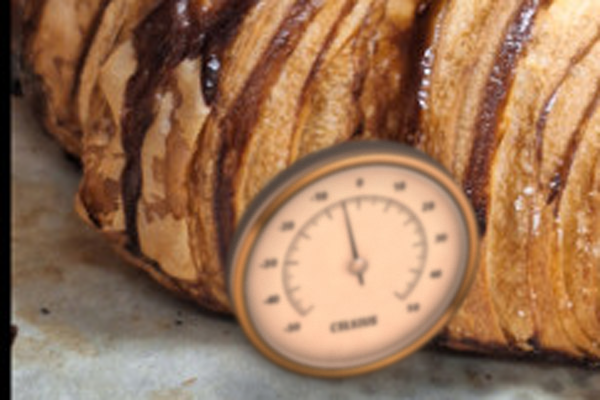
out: -5 °C
